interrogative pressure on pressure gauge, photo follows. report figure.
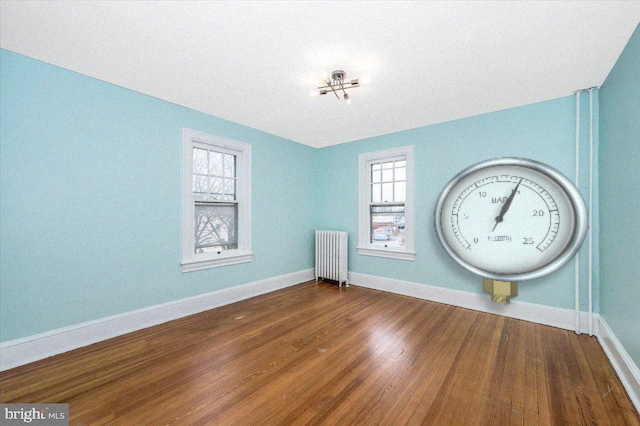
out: 15 bar
